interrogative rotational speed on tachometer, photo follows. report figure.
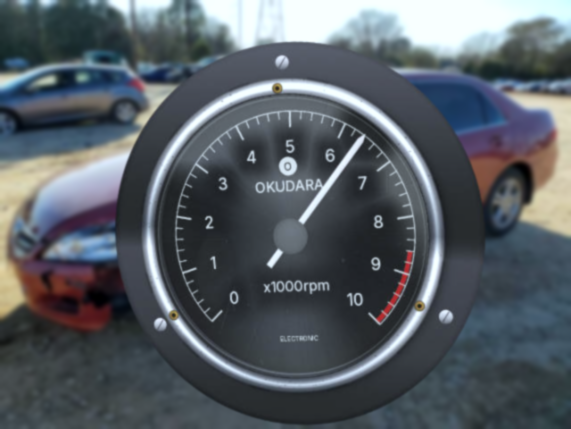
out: 6400 rpm
